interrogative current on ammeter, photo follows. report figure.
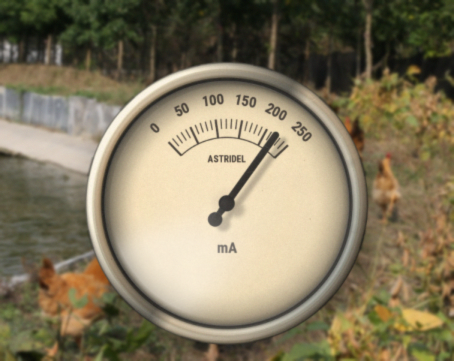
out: 220 mA
